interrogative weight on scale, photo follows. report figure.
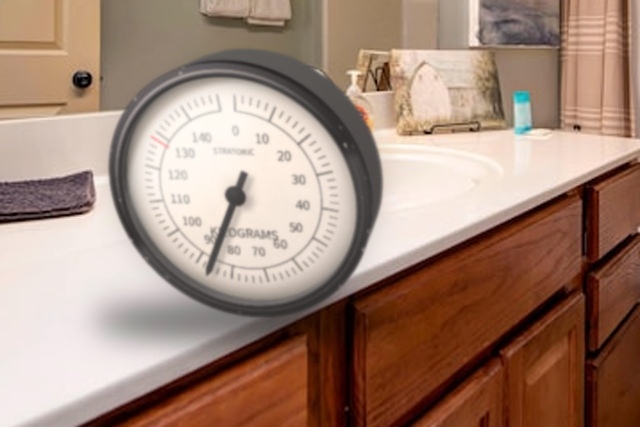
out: 86 kg
